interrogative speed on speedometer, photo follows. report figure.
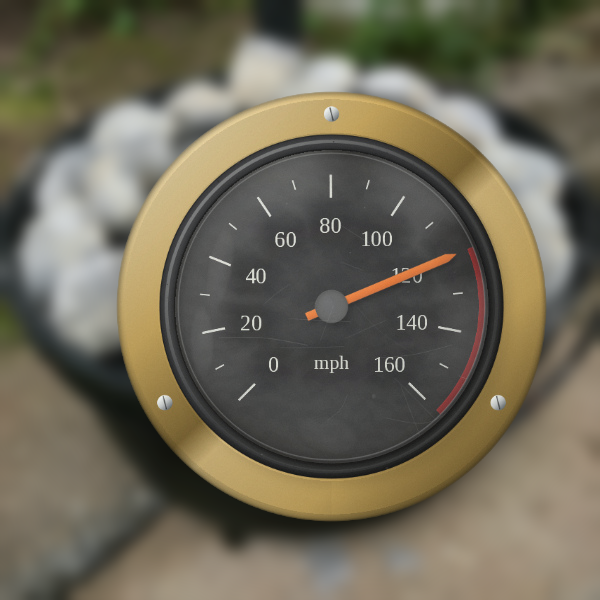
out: 120 mph
